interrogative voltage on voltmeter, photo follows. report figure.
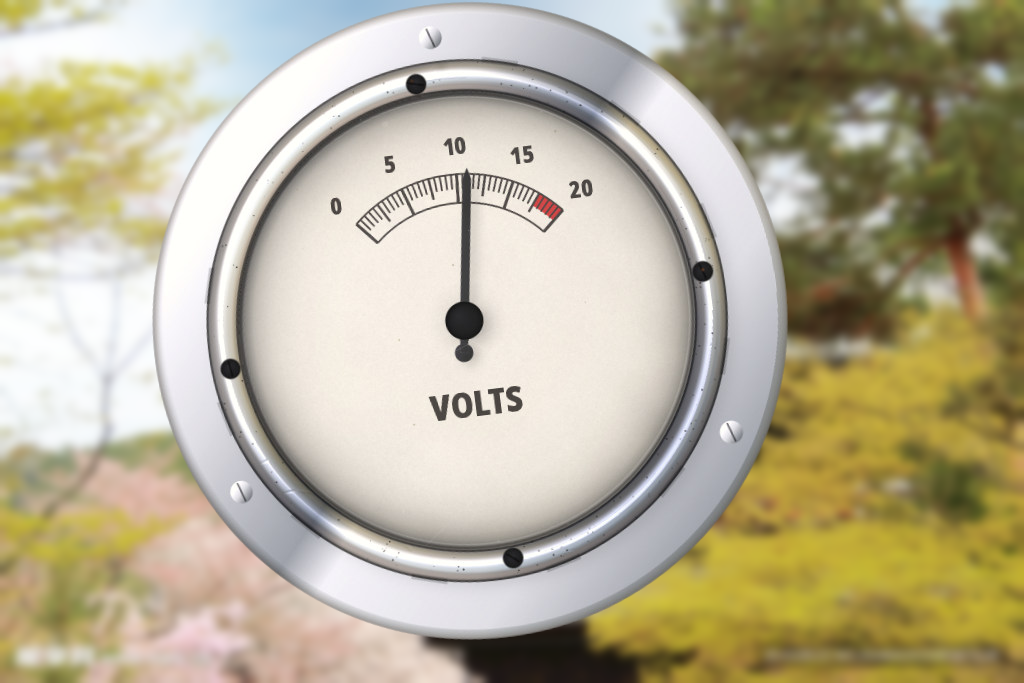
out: 11 V
